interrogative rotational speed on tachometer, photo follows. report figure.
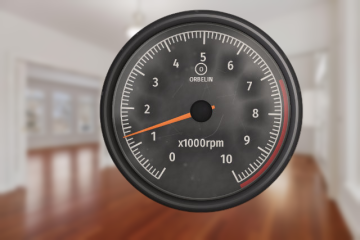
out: 1300 rpm
